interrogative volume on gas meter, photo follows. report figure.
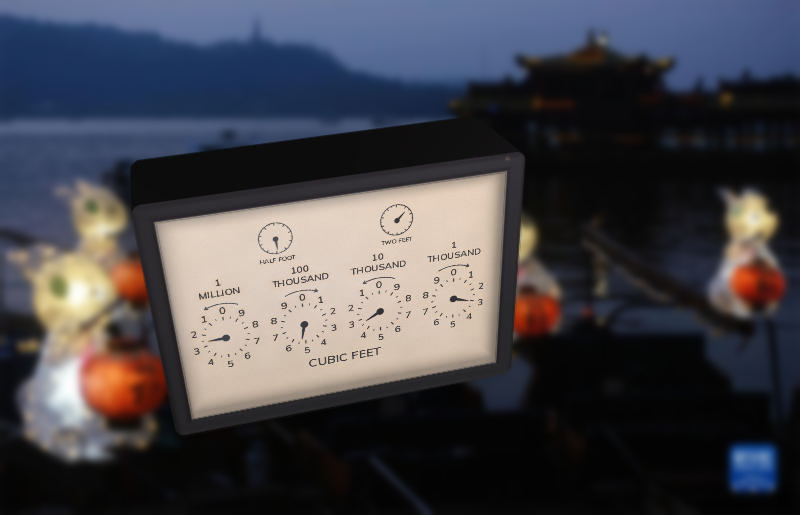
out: 253300 ft³
